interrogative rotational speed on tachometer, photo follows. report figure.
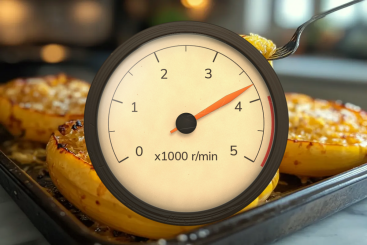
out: 3750 rpm
